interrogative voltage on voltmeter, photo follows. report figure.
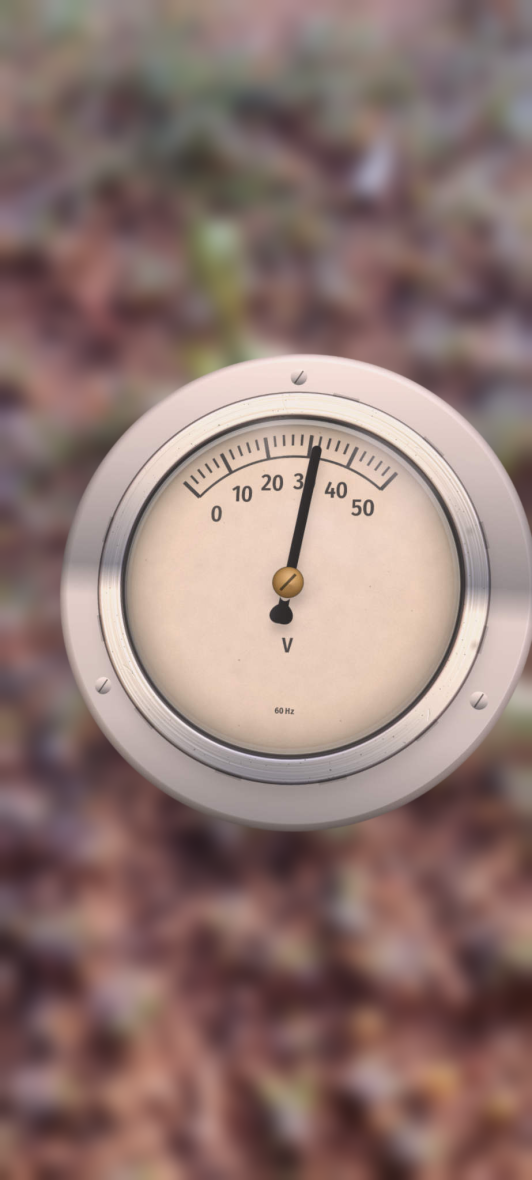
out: 32 V
